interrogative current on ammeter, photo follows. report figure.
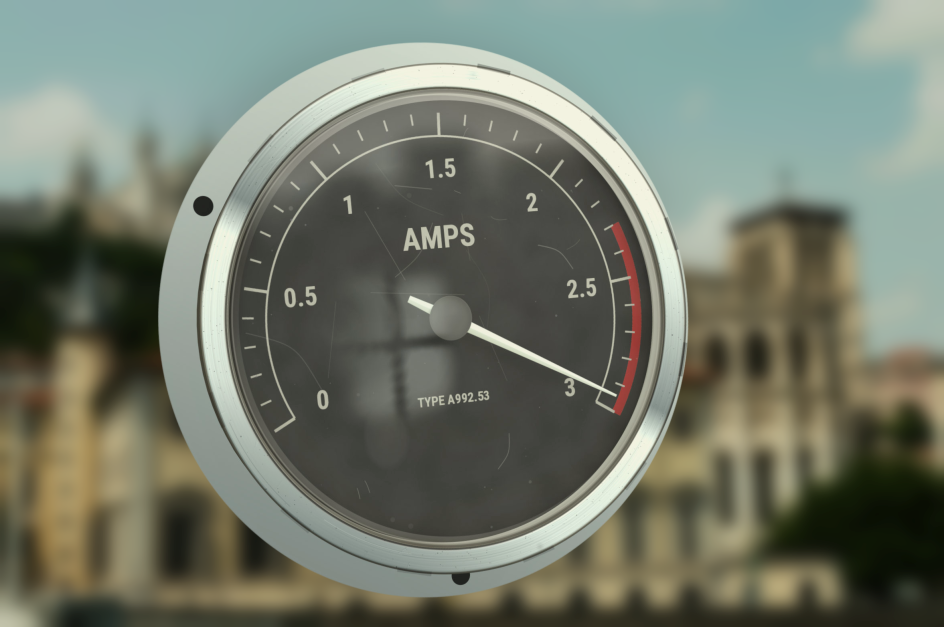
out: 2.95 A
